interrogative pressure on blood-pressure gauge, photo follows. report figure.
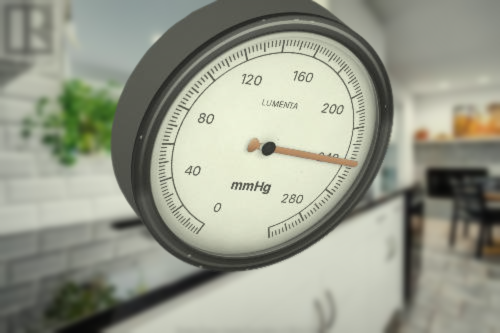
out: 240 mmHg
